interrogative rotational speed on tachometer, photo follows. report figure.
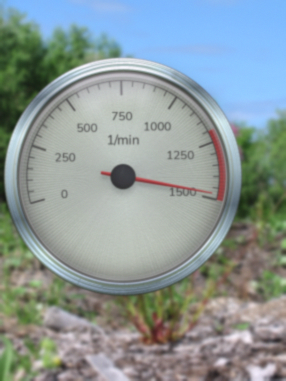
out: 1475 rpm
